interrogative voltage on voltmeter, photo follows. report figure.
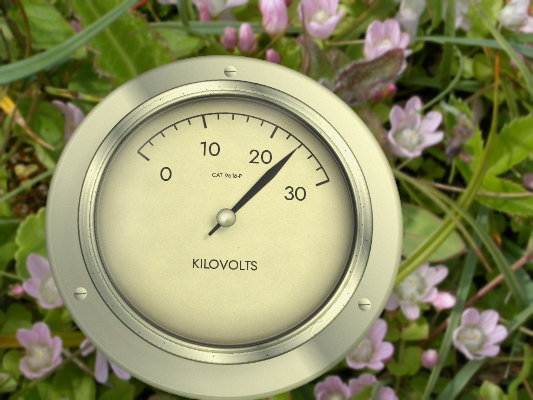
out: 24 kV
